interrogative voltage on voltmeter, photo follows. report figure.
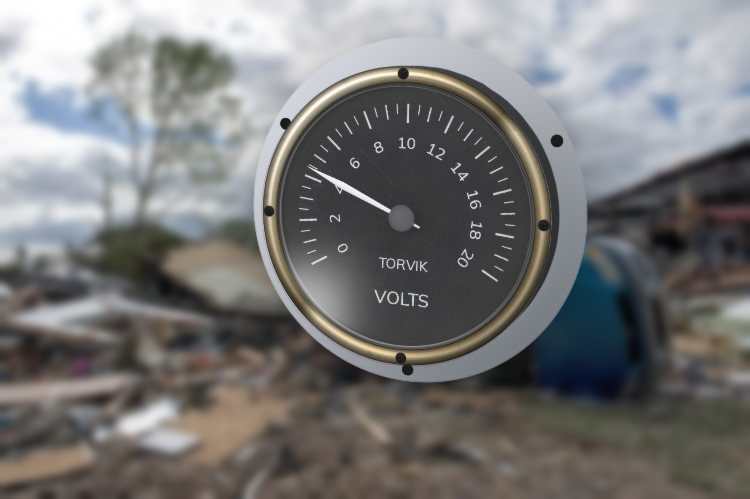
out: 4.5 V
